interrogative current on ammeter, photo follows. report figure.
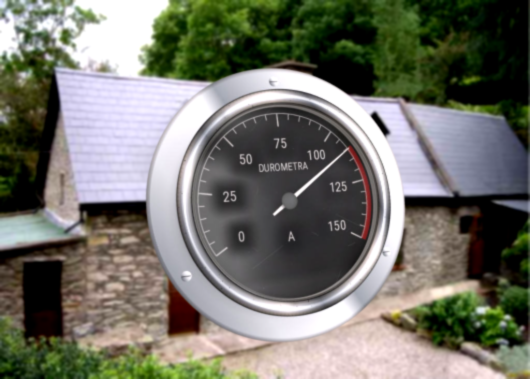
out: 110 A
